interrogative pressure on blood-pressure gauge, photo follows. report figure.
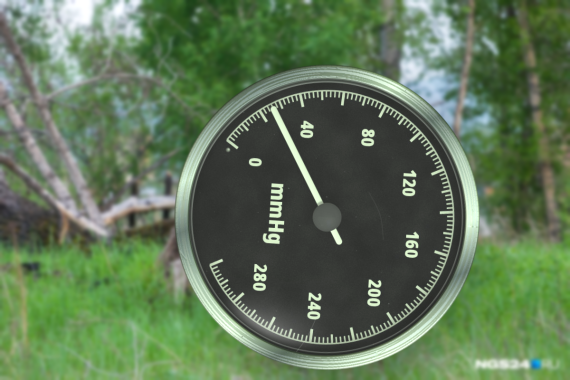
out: 26 mmHg
